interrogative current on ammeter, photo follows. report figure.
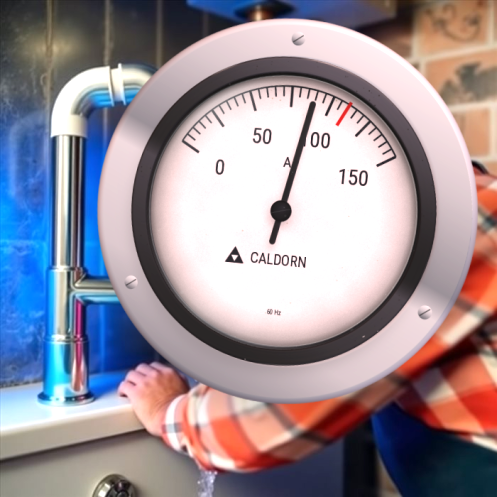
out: 90 A
